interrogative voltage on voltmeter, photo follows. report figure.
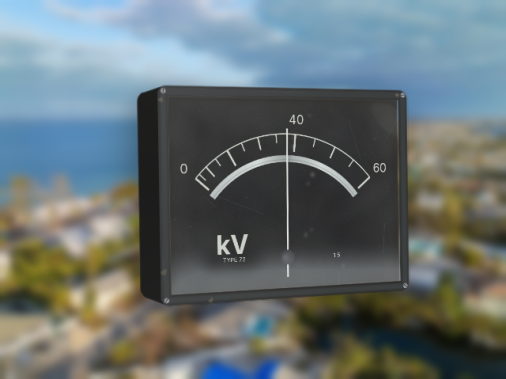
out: 37.5 kV
